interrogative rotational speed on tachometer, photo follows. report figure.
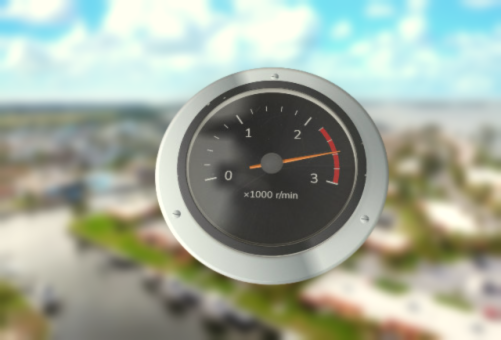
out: 2600 rpm
